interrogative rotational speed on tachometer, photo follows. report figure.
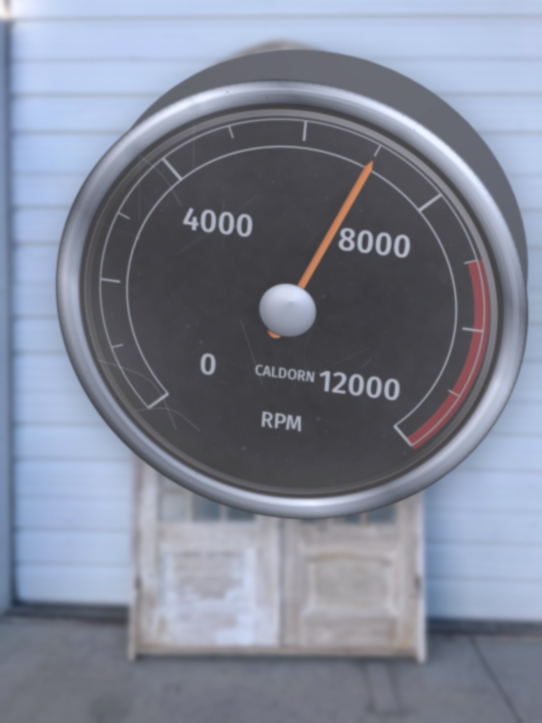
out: 7000 rpm
